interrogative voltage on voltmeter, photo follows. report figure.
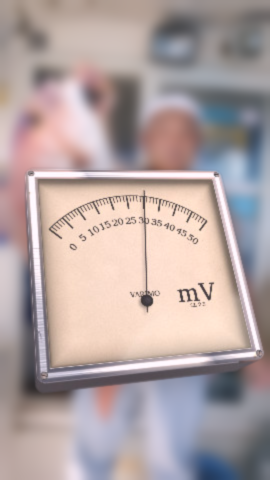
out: 30 mV
